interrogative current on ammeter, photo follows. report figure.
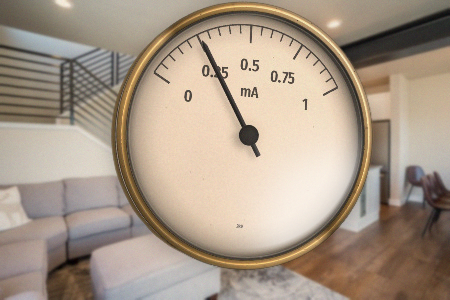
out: 0.25 mA
